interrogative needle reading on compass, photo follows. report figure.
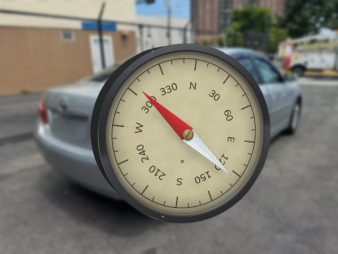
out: 305 °
